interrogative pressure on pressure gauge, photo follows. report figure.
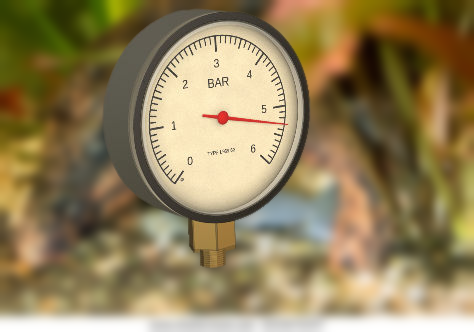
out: 5.3 bar
